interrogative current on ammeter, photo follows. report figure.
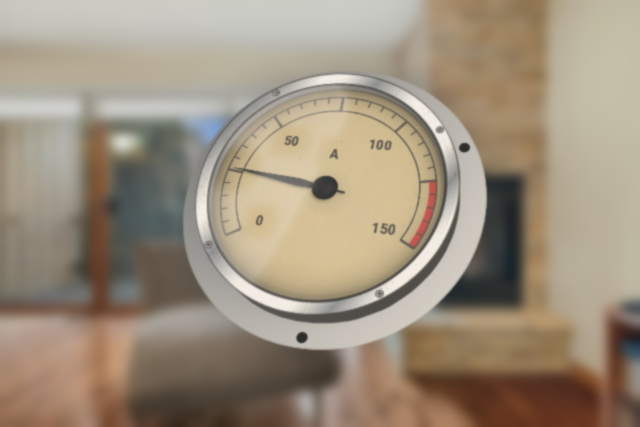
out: 25 A
